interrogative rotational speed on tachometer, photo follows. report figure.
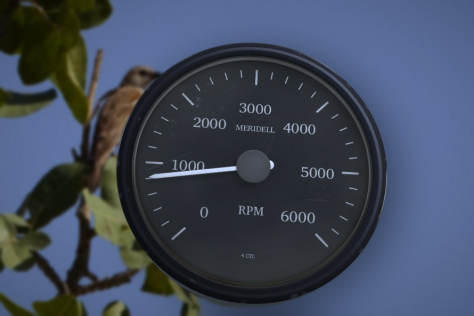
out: 800 rpm
